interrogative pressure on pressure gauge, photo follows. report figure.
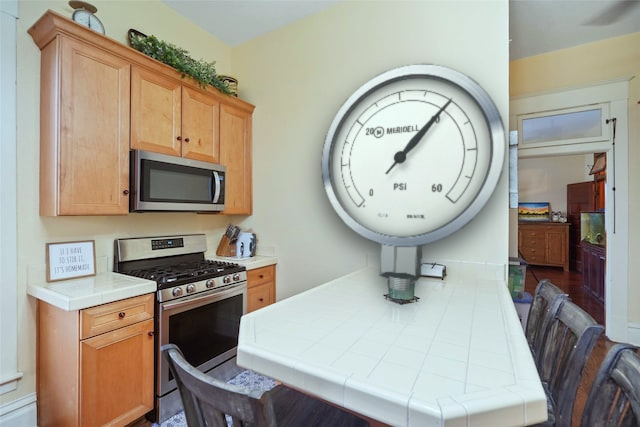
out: 40 psi
